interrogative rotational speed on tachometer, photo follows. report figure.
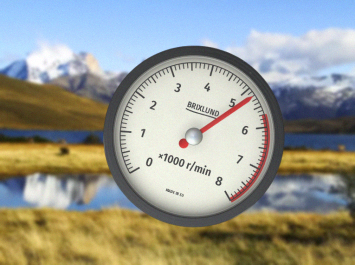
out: 5200 rpm
